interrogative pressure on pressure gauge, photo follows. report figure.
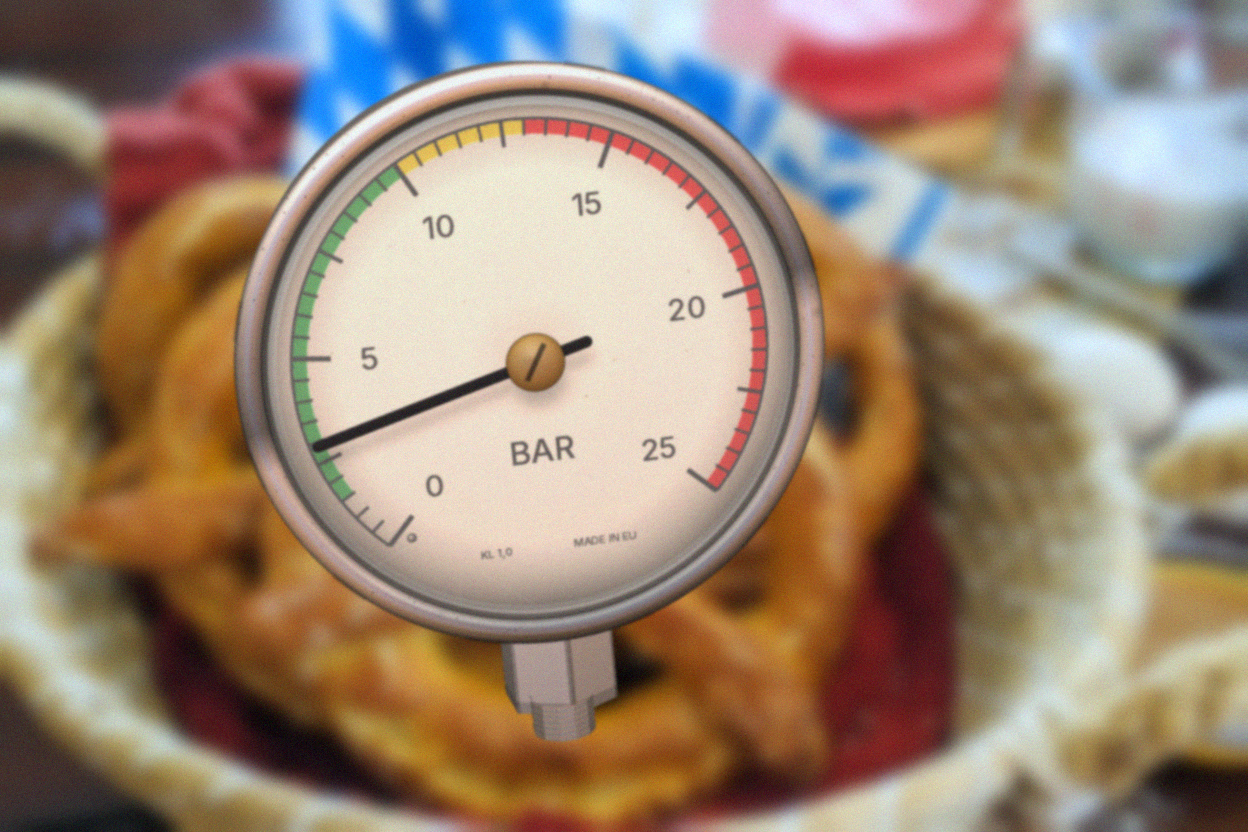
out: 3 bar
